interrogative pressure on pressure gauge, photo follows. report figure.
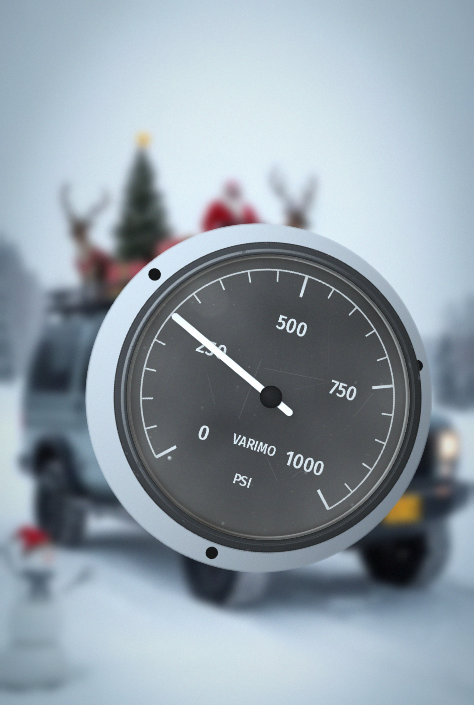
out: 250 psi
